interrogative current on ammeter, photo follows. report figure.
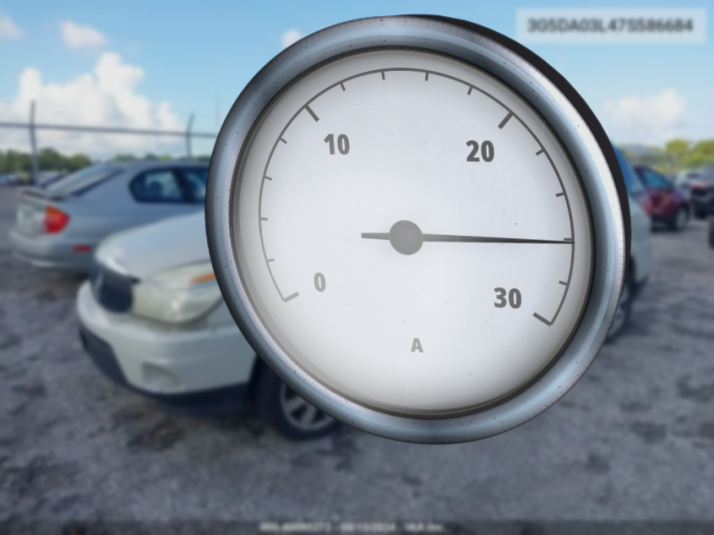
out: 26 A
